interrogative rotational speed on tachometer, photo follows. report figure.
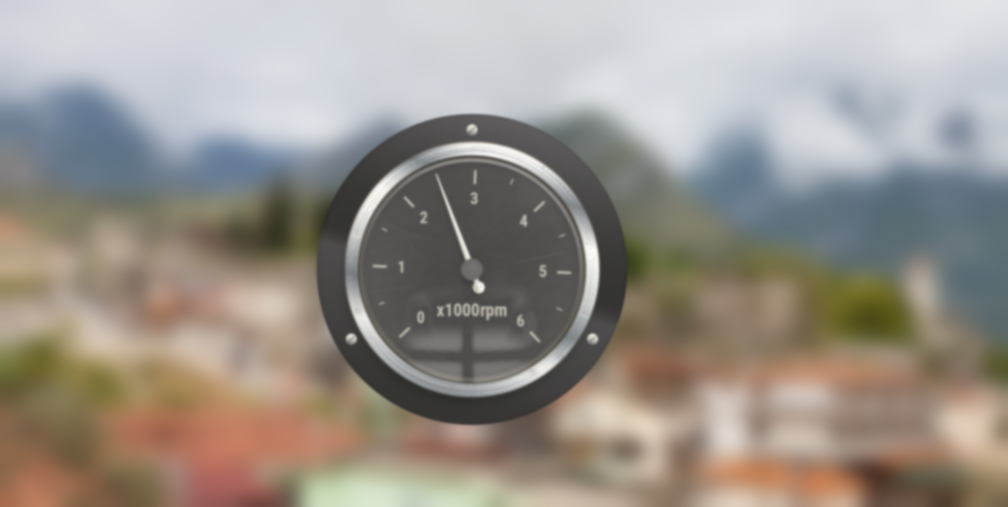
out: 2500 rpm
